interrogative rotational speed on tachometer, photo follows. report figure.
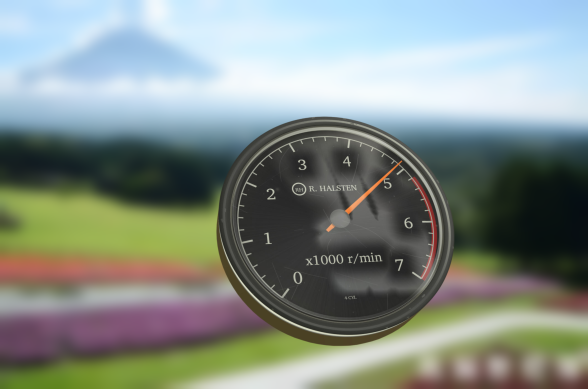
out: 4900 rpm
